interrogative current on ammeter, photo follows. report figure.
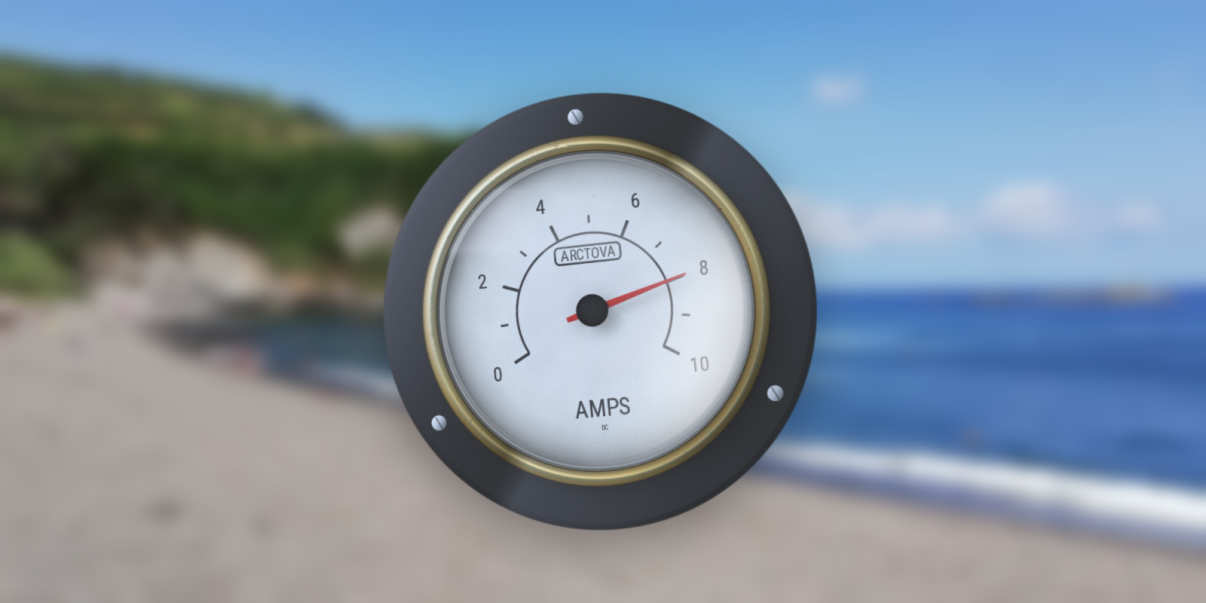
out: 8 A
